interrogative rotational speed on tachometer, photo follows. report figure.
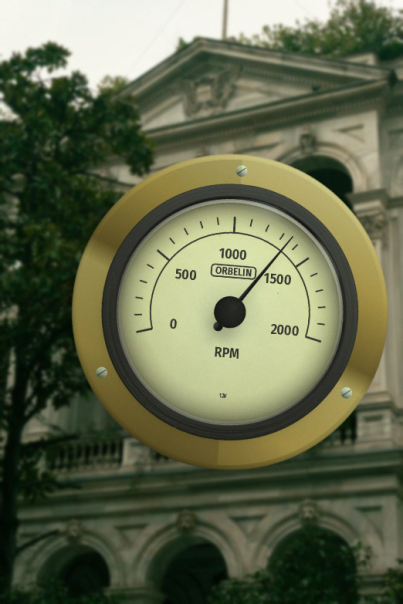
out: 1350 rpm
